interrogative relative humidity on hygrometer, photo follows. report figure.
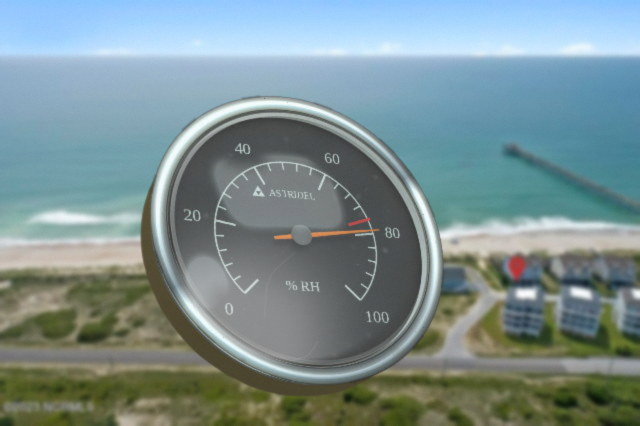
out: 80 %
